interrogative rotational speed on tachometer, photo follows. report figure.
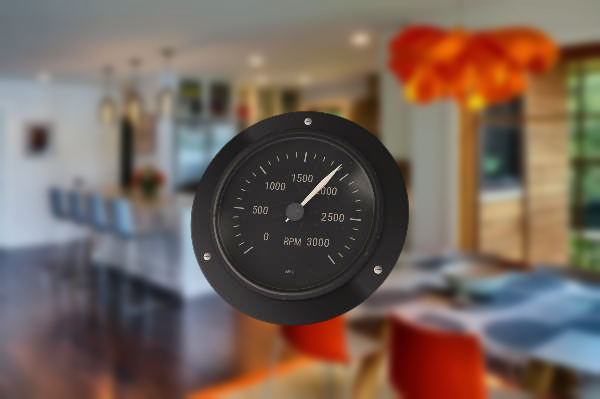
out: 1900 rpm
